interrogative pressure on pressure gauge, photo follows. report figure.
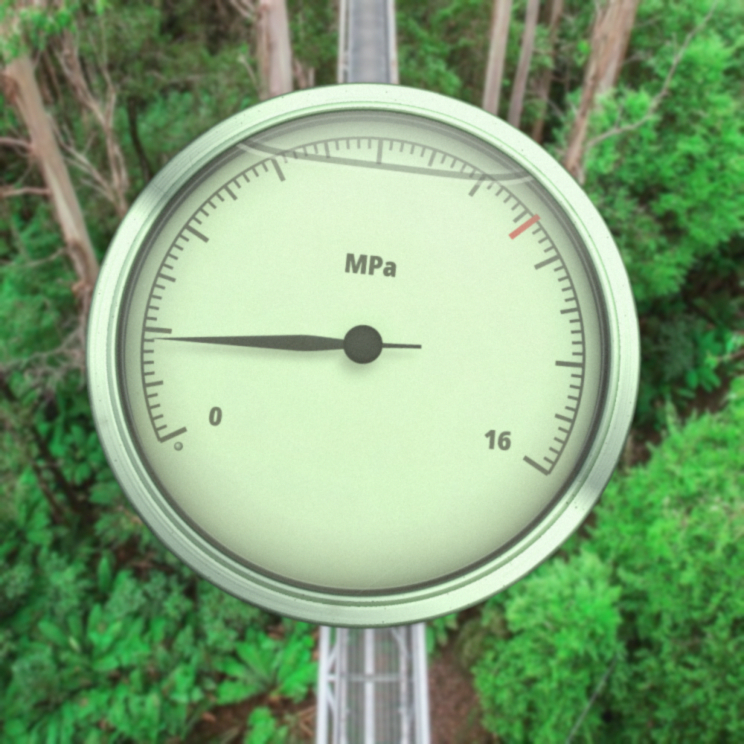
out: 1.8 MPa
